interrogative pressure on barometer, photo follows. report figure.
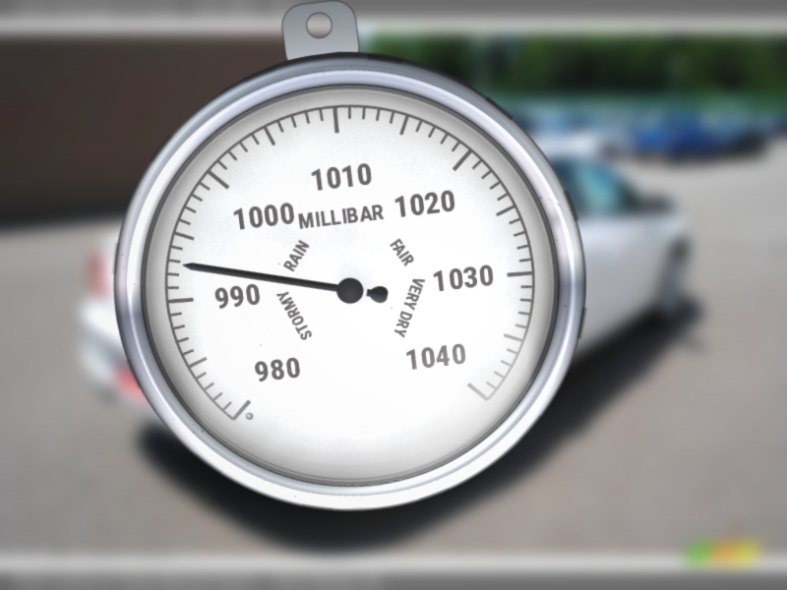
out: 993 mbar
